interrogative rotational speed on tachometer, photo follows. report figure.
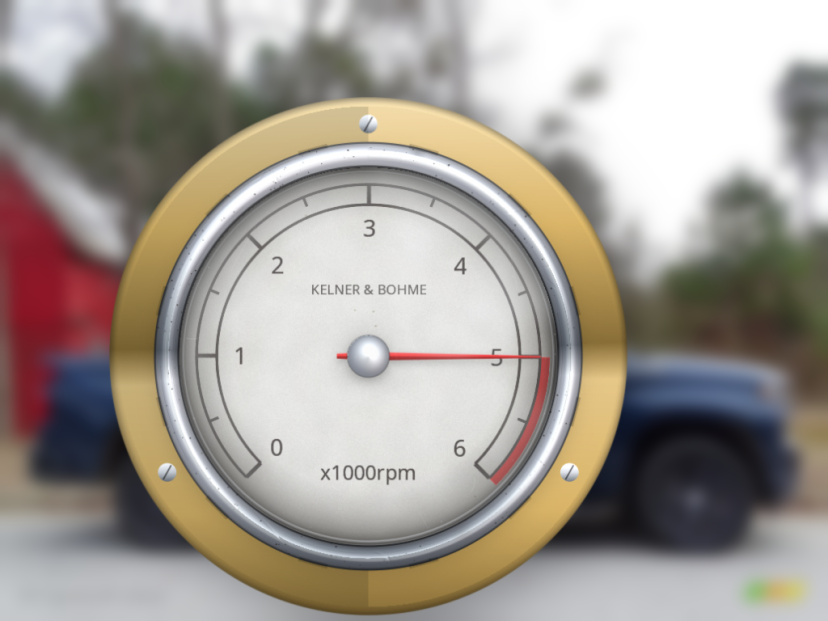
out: 5000 rpm
